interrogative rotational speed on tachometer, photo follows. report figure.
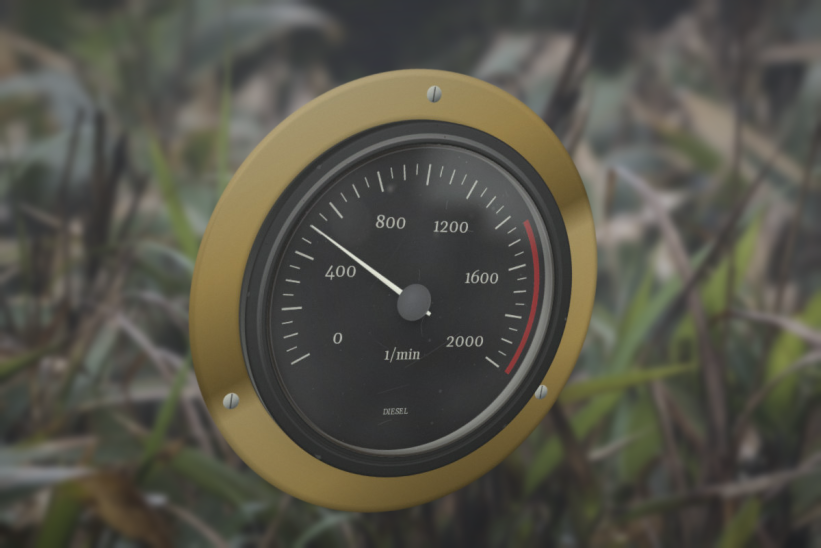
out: 500 rpm
